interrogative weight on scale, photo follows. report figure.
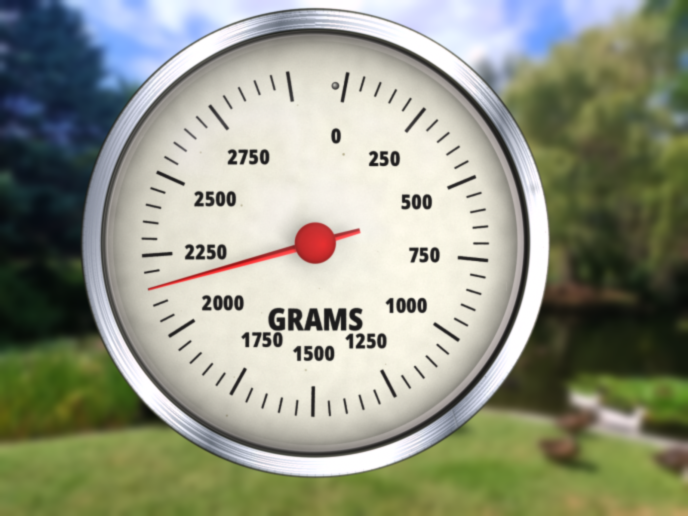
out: 2150 g
